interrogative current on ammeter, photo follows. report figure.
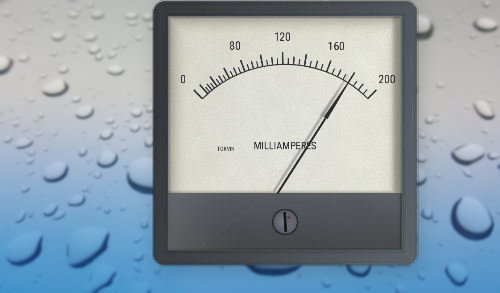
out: 180 mA
